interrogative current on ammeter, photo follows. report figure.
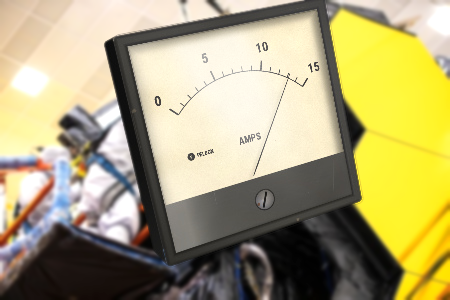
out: 13 A
